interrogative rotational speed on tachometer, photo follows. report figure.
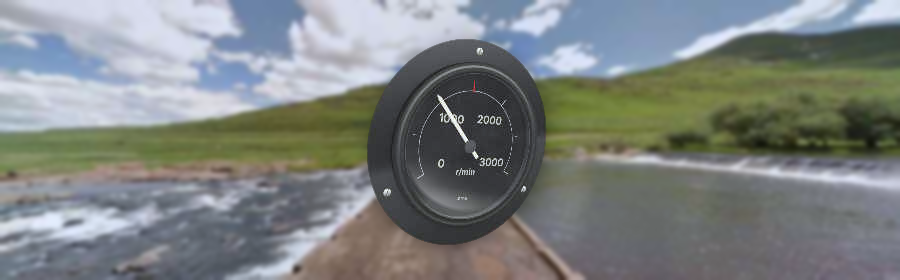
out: 1000 rpm
